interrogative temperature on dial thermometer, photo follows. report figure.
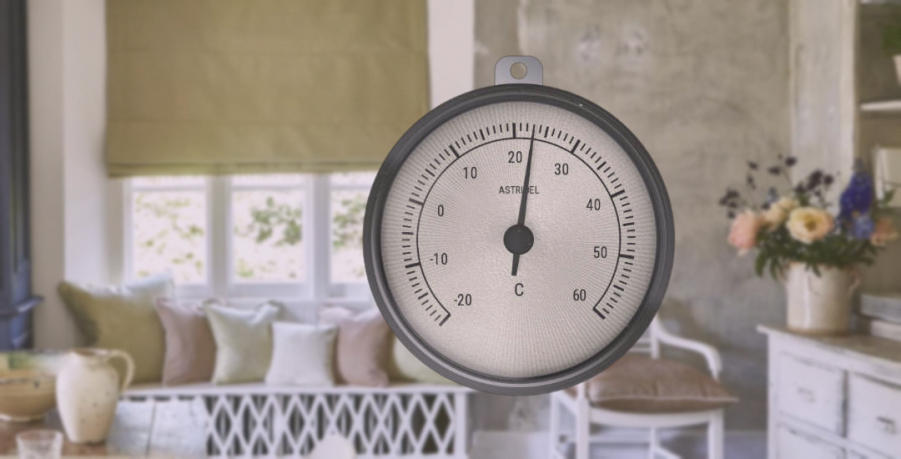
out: 23 °C
